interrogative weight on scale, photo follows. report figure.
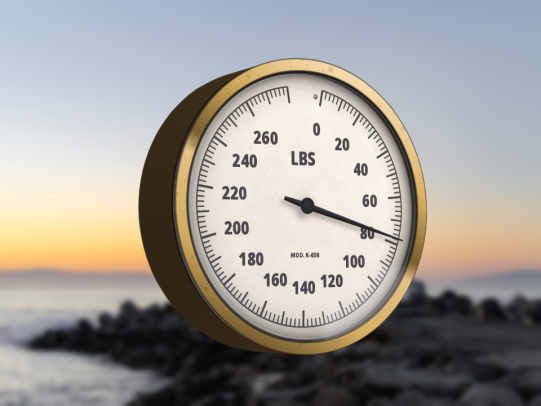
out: 78 lb
